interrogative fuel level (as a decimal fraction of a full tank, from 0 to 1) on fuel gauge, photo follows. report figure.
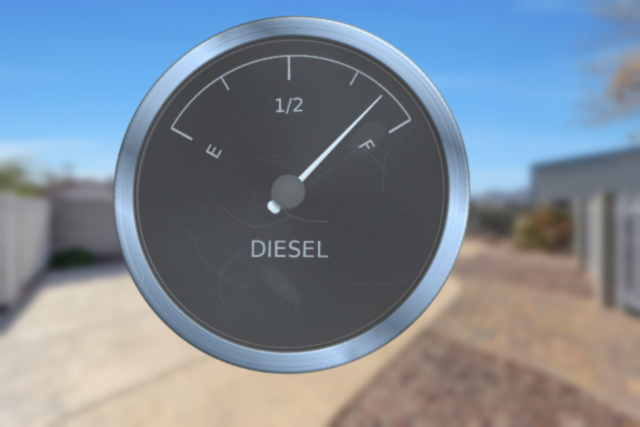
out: 0.875
